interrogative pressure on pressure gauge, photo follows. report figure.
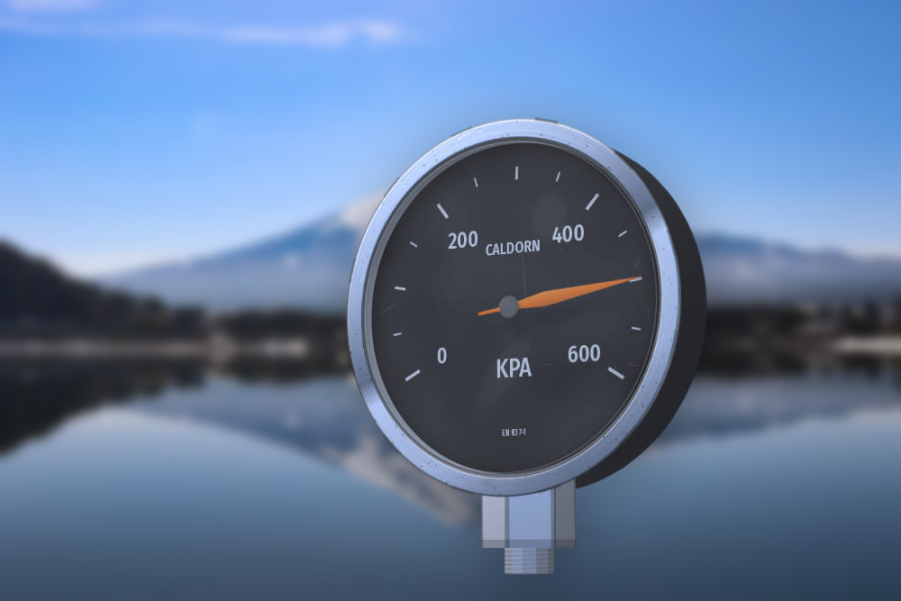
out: 500 kPa
